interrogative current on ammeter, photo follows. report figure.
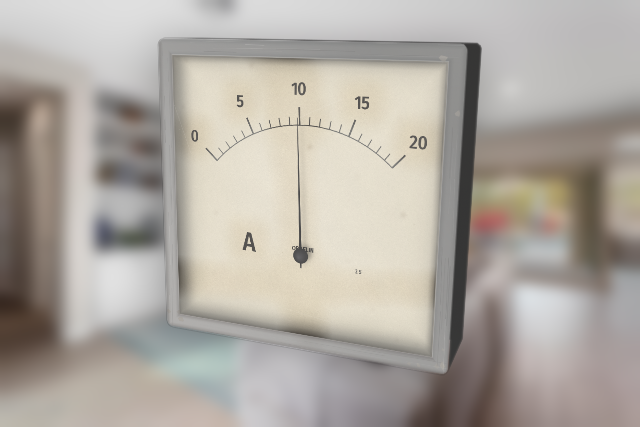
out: 10 A
